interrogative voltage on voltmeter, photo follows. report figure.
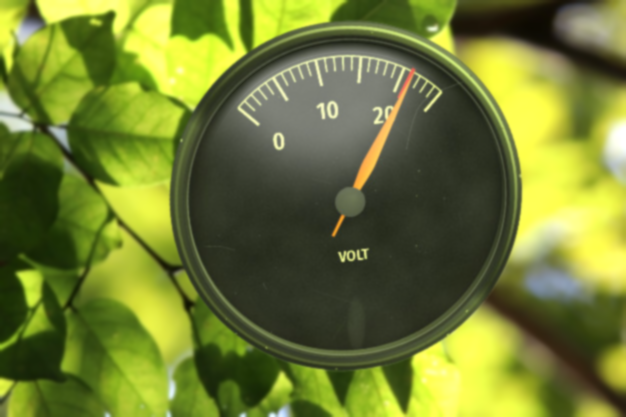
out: 21 V
